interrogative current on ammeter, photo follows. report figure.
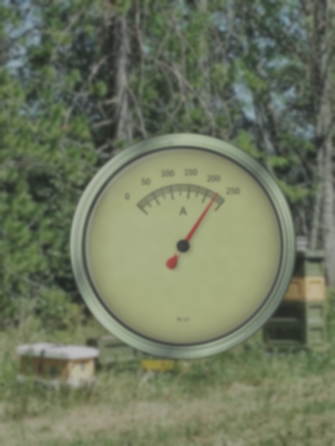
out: 225 A
